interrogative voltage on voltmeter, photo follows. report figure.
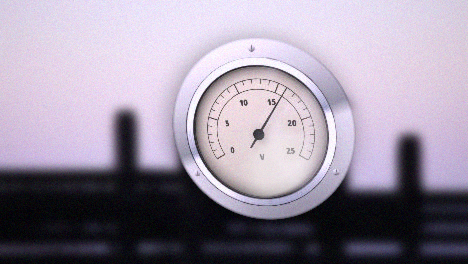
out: 16 V
